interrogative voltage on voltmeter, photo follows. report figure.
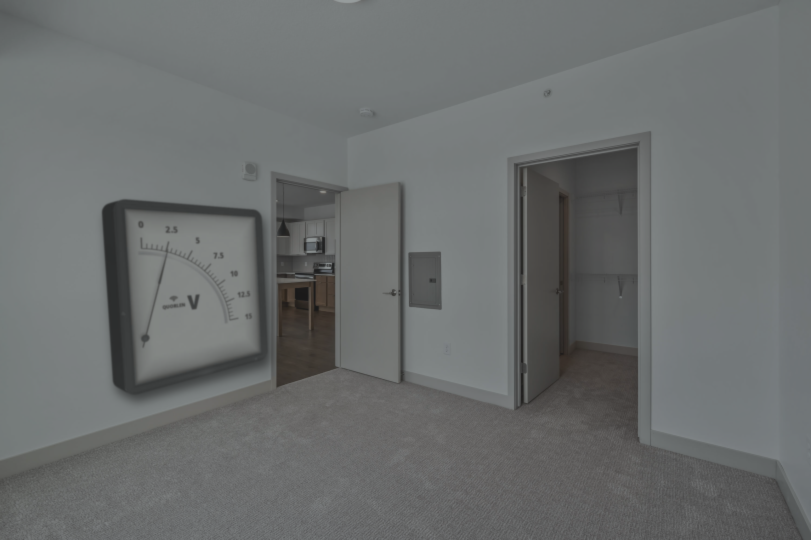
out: 2.5 V
